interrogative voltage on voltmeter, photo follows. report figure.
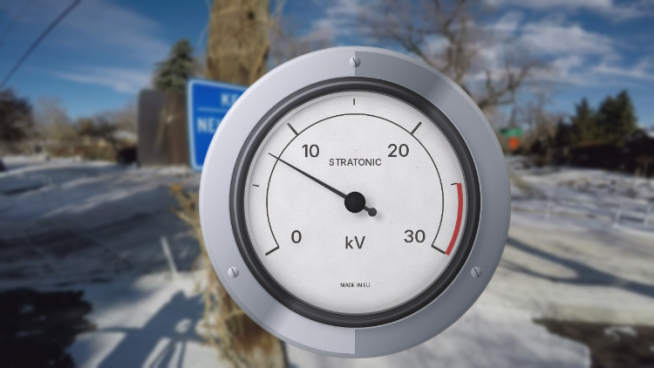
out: 7.5 kV
